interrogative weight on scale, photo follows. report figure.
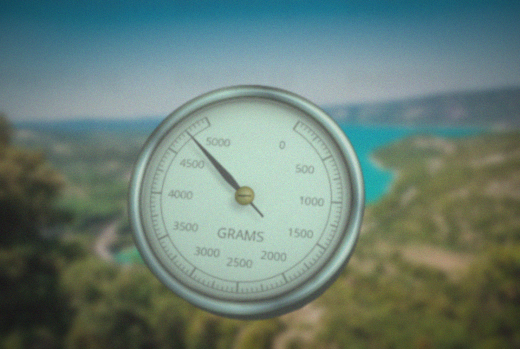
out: 4750 g
